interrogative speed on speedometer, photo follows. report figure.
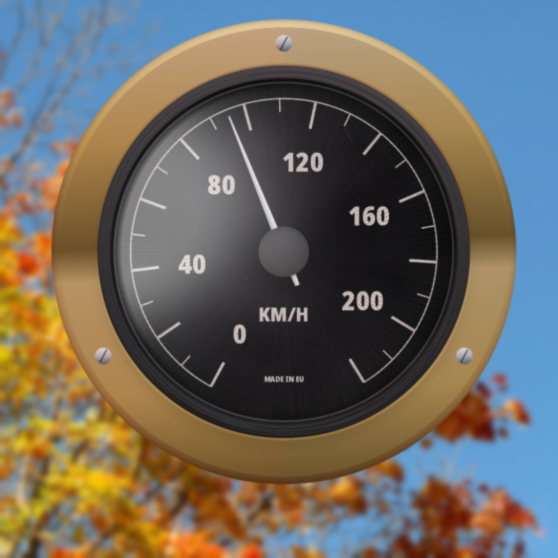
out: 95 km/h
